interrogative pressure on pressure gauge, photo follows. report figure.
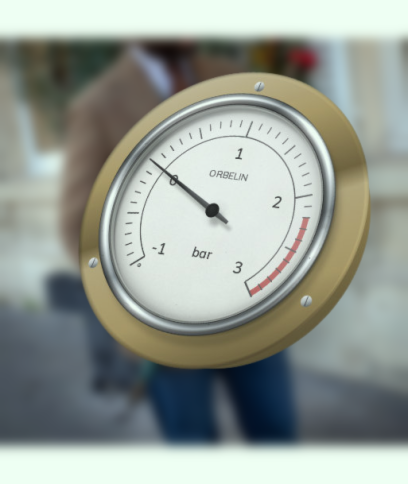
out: 0 bar
